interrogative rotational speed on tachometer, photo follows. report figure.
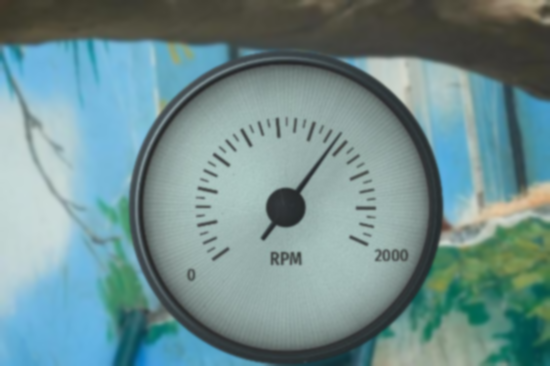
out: 1350 rpm
